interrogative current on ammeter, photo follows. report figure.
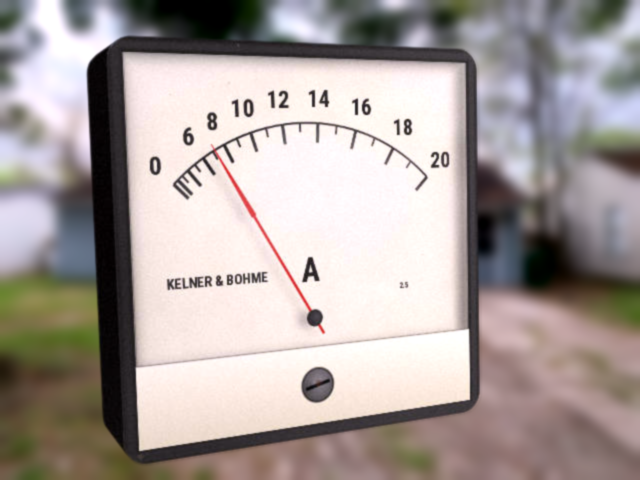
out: 7 A
